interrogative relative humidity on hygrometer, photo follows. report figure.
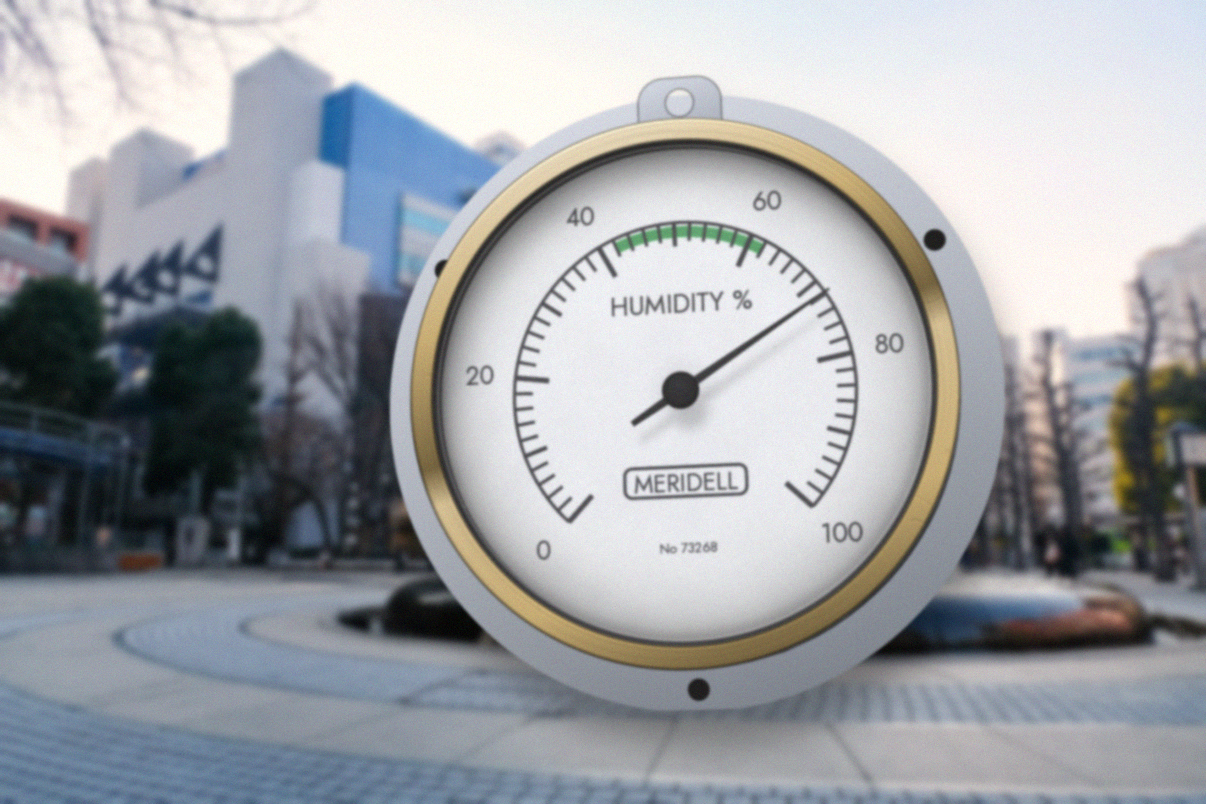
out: 72 %
